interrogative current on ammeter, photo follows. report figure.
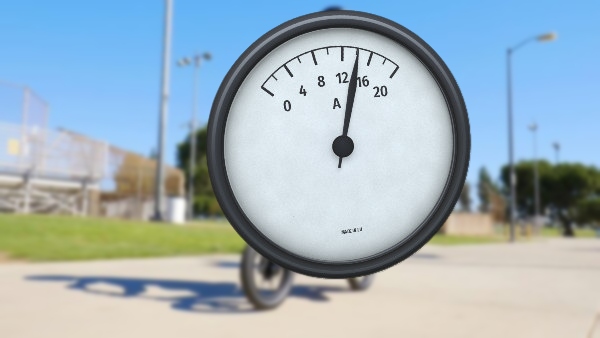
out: 14 A
